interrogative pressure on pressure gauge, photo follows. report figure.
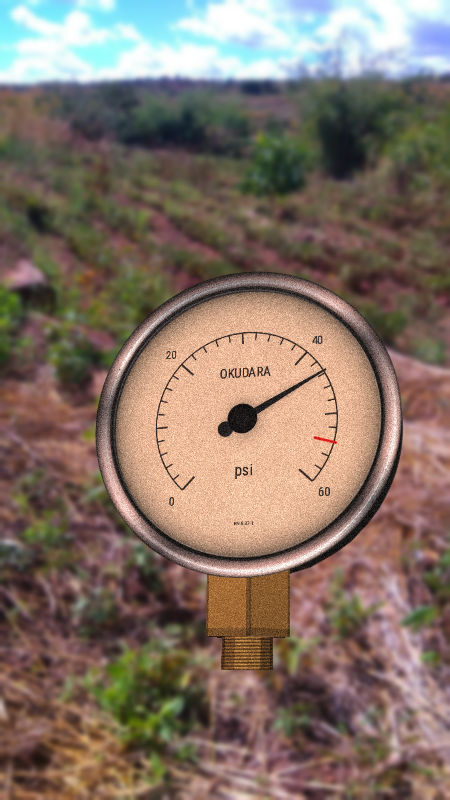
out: 44 psi
